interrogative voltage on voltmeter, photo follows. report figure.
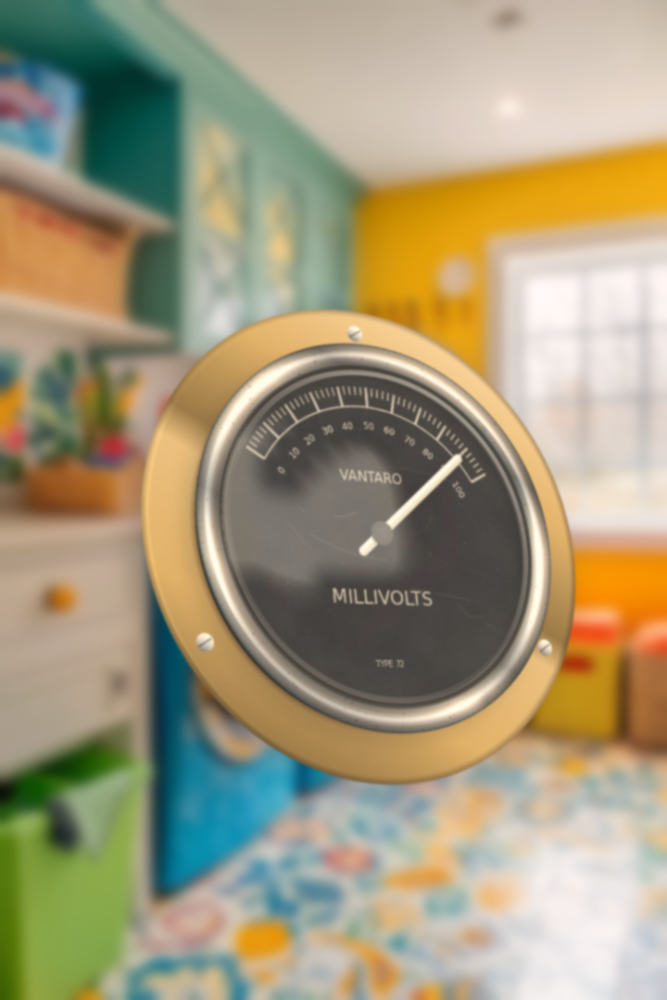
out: 90 mV
